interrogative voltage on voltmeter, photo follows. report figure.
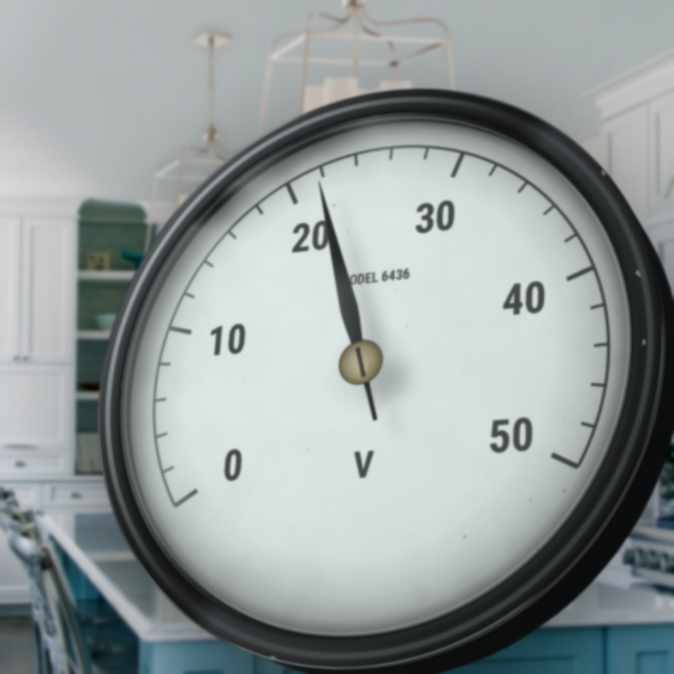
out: 22 V
